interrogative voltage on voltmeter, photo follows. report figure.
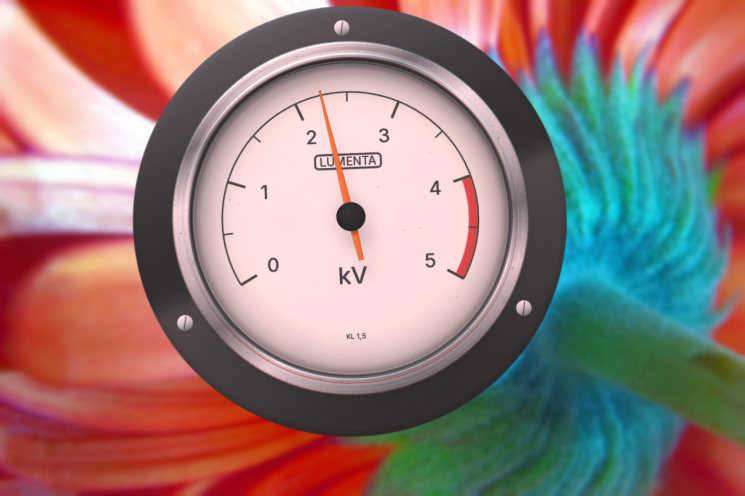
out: 2.25 kV
